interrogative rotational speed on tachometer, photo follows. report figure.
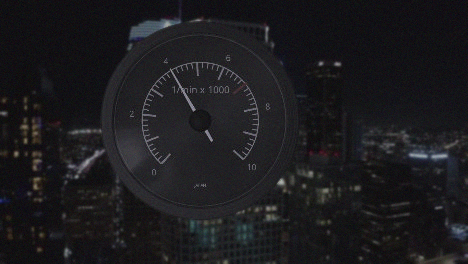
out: 4000 rpm
